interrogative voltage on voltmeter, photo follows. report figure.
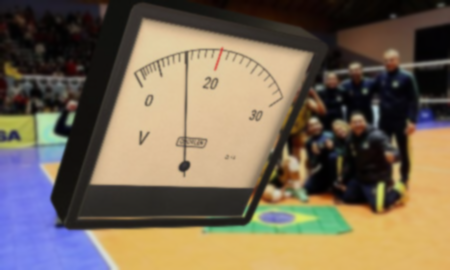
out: 15 V
